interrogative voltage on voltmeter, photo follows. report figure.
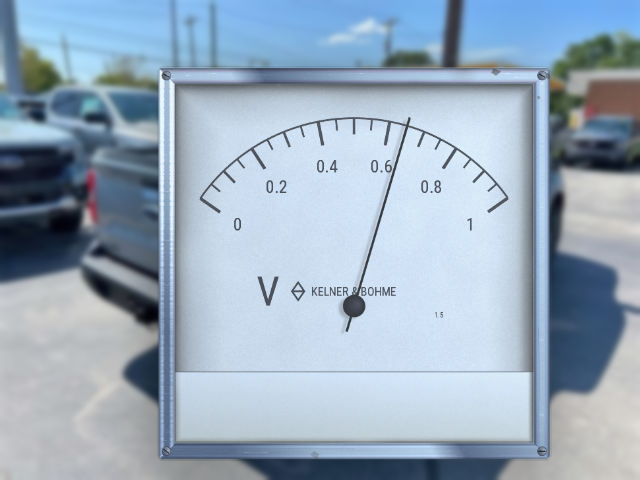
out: 0.65 V
